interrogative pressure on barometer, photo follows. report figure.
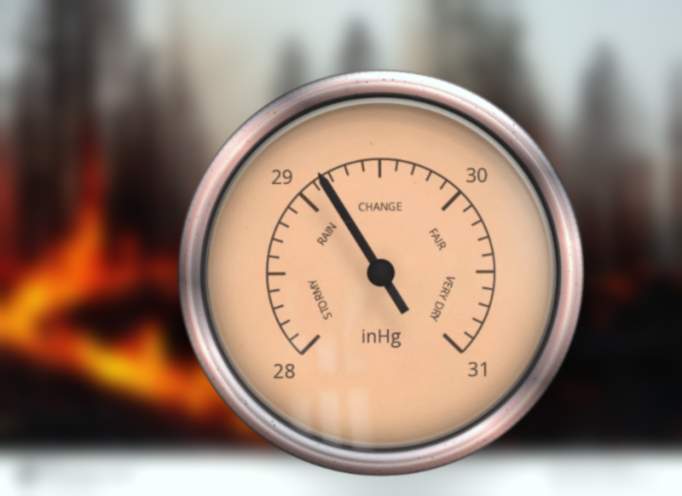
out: 29.15 inHg
